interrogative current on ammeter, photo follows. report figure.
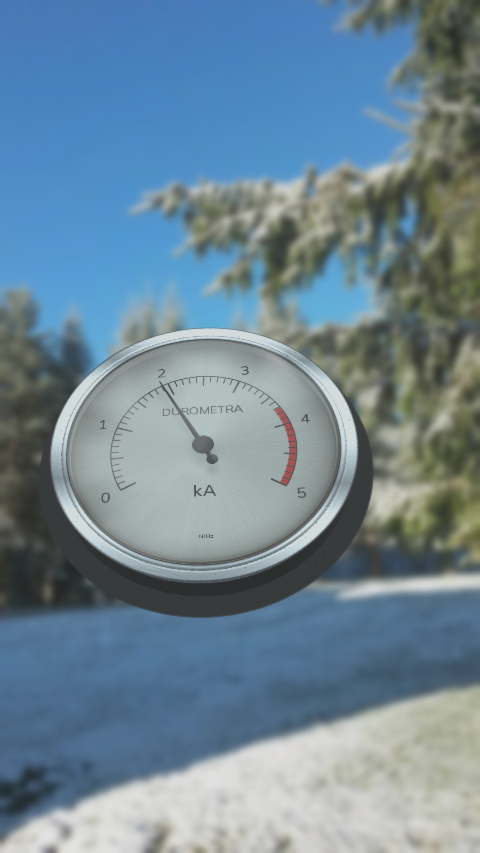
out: 1.9 kA
